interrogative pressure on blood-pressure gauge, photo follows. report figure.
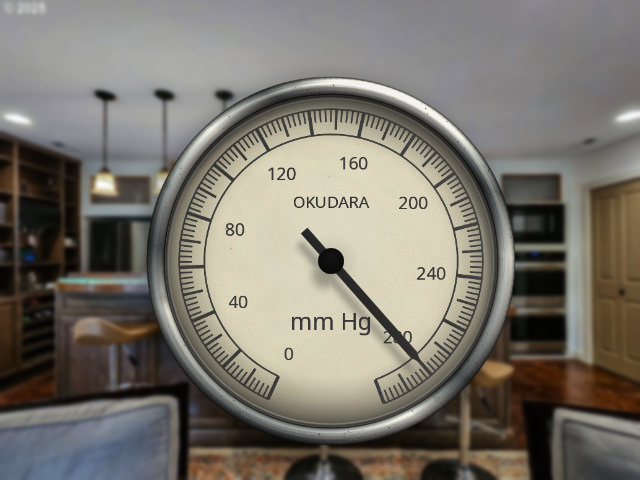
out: 280 mmHg
